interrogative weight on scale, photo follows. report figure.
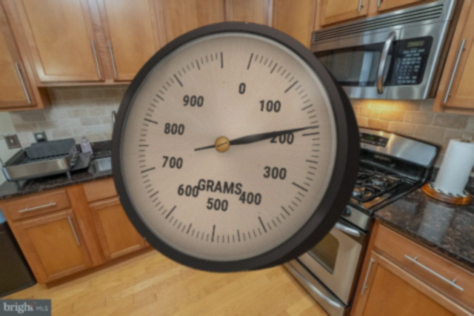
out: 190 g
